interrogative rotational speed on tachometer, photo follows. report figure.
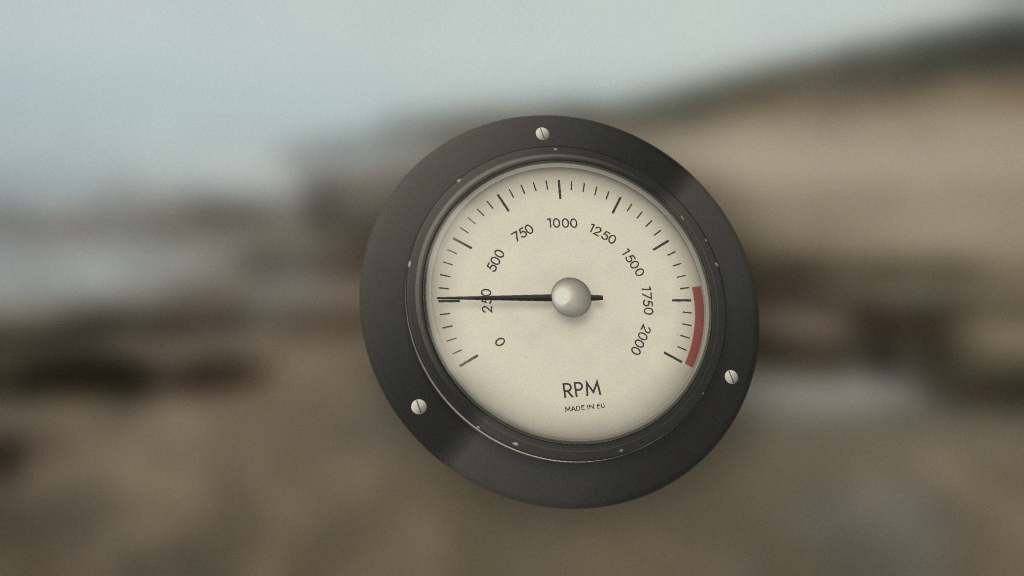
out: 250 rpm
